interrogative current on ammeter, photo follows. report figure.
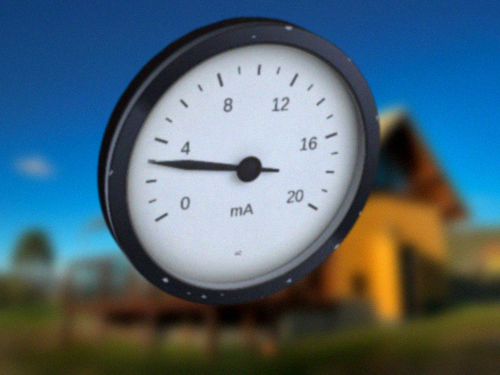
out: 3 mA
